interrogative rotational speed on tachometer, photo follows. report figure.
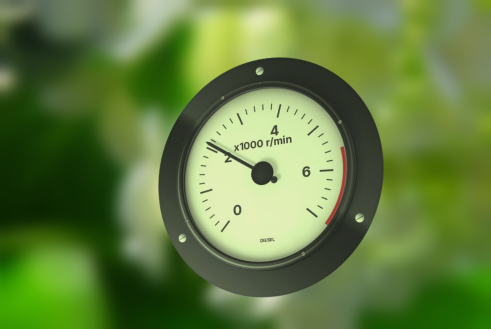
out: 2100 rpm
